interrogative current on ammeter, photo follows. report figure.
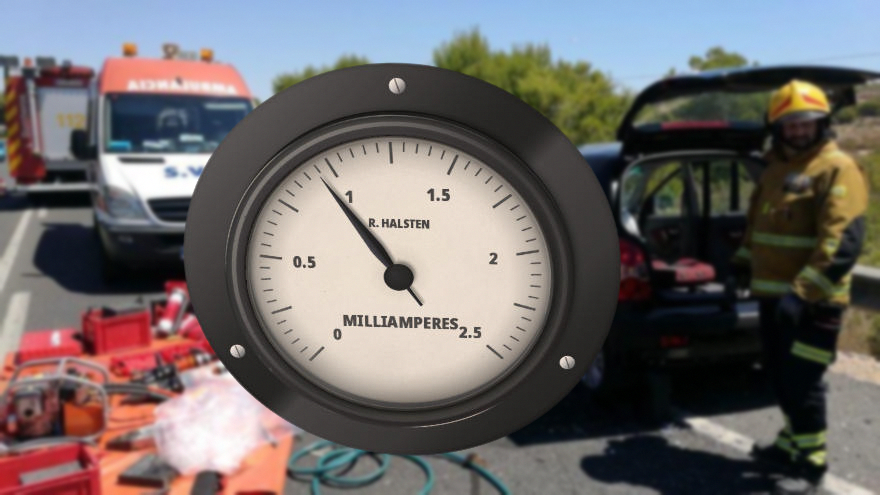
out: 0.95 mA
